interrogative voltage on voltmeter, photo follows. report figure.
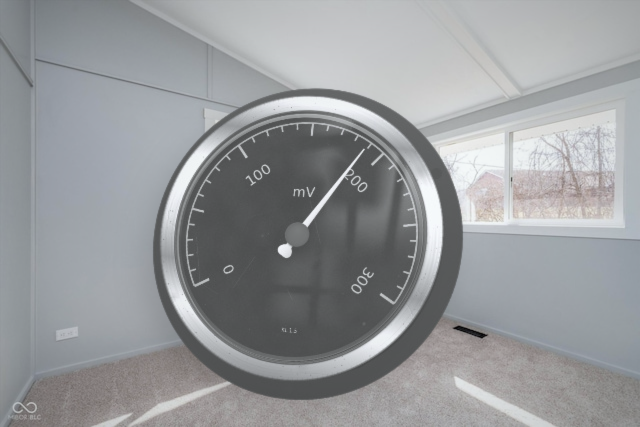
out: 190 mV
